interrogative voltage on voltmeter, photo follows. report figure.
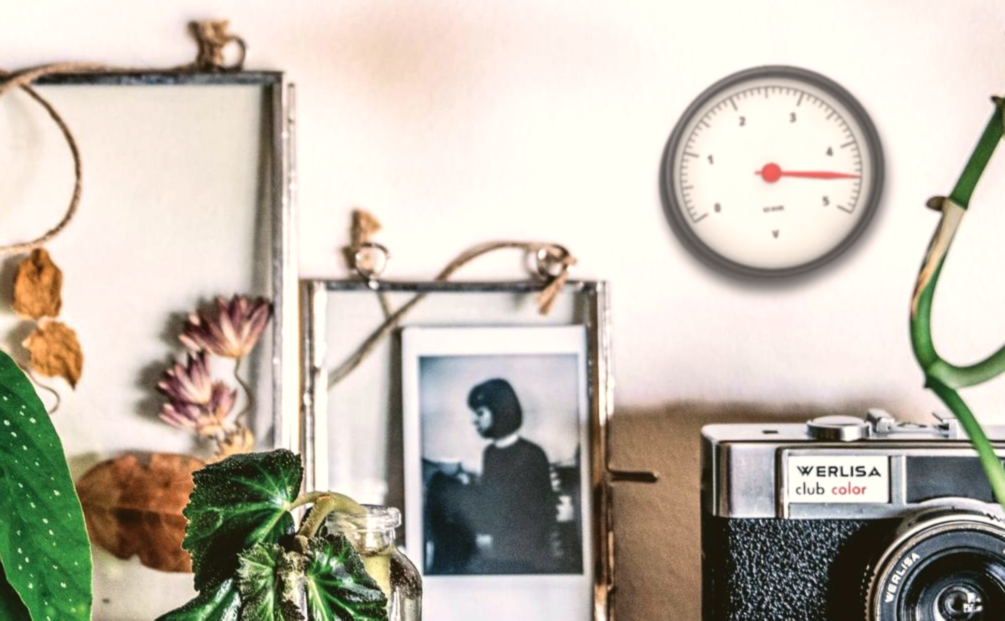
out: 4.5 V
